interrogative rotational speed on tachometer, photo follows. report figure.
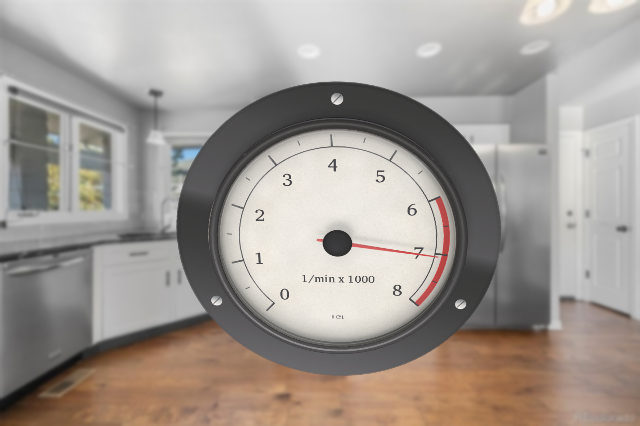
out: 7000 rpm
